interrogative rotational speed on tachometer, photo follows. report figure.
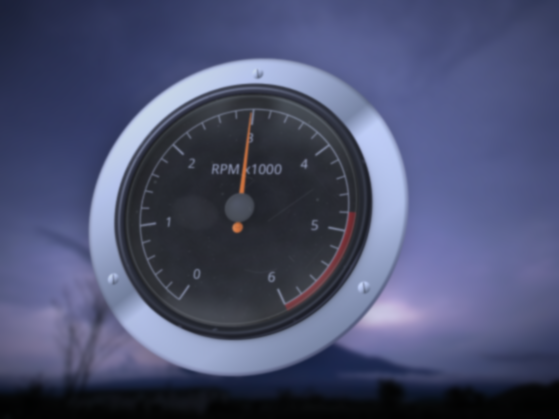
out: 3000 rpm
